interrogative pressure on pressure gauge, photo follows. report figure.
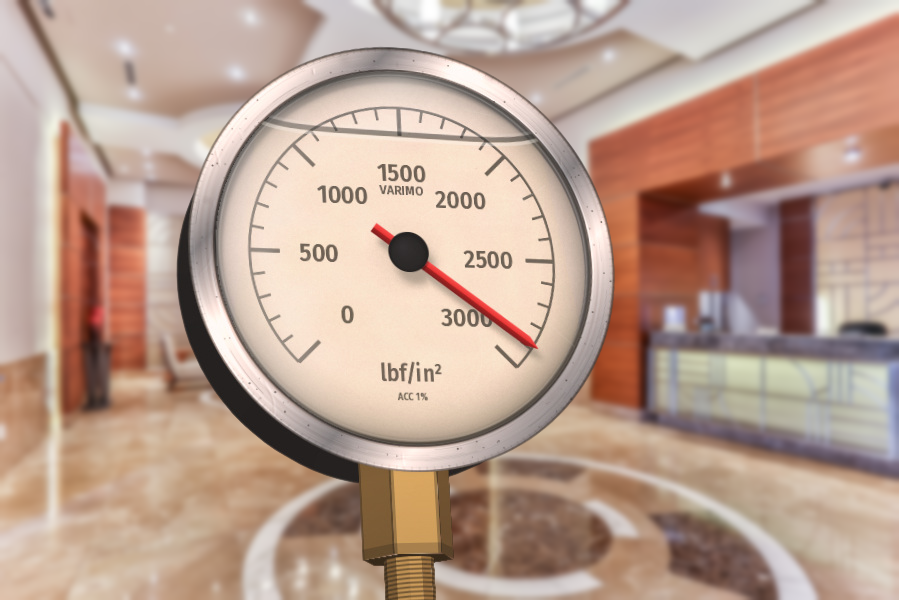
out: 2900 psi
